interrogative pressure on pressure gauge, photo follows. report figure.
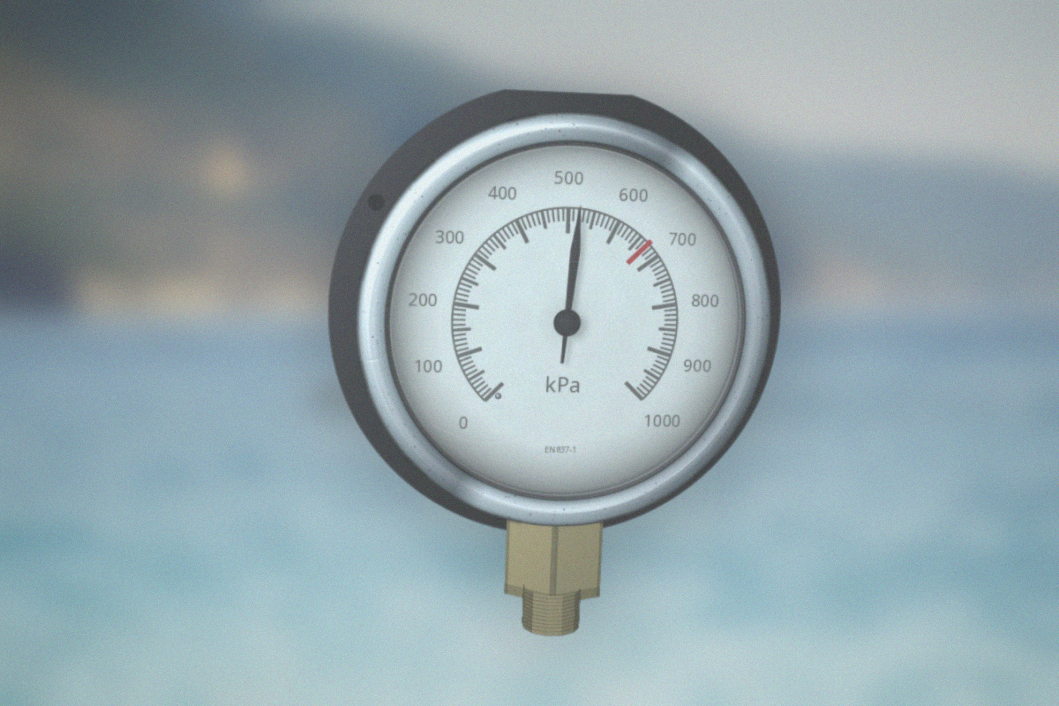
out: 520 kPa
